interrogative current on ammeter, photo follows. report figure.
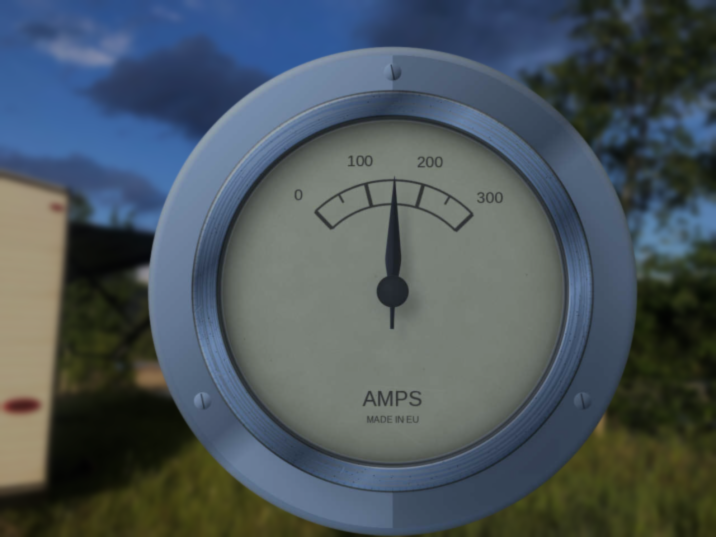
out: 150 A
